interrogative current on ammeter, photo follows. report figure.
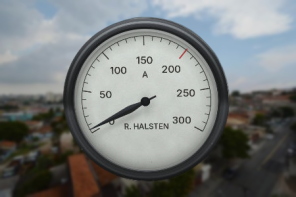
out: 5 A
